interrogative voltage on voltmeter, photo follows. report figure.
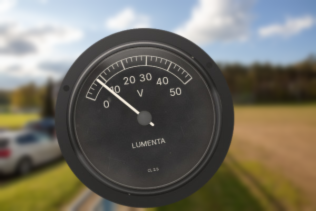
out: 8 V
